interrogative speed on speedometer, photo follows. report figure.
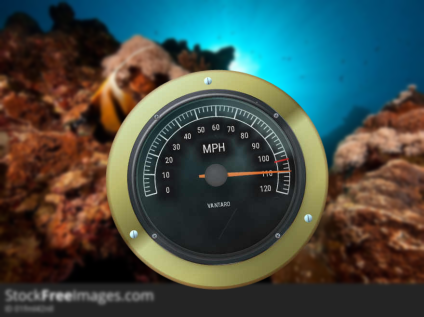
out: 110 mph
